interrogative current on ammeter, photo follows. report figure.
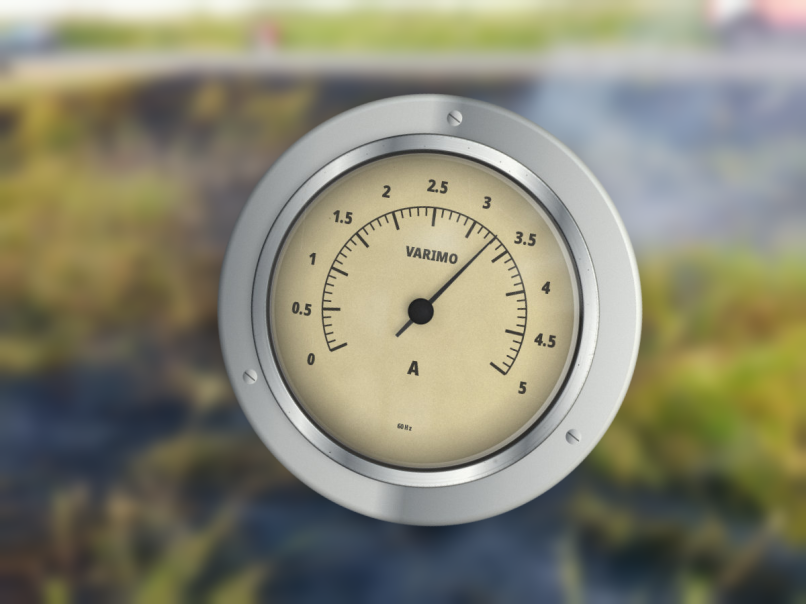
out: 3.3 A
